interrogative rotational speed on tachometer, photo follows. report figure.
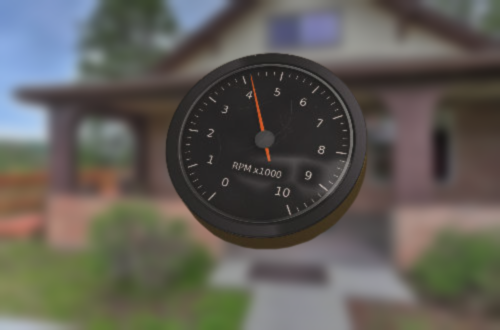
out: 4200 rpm
